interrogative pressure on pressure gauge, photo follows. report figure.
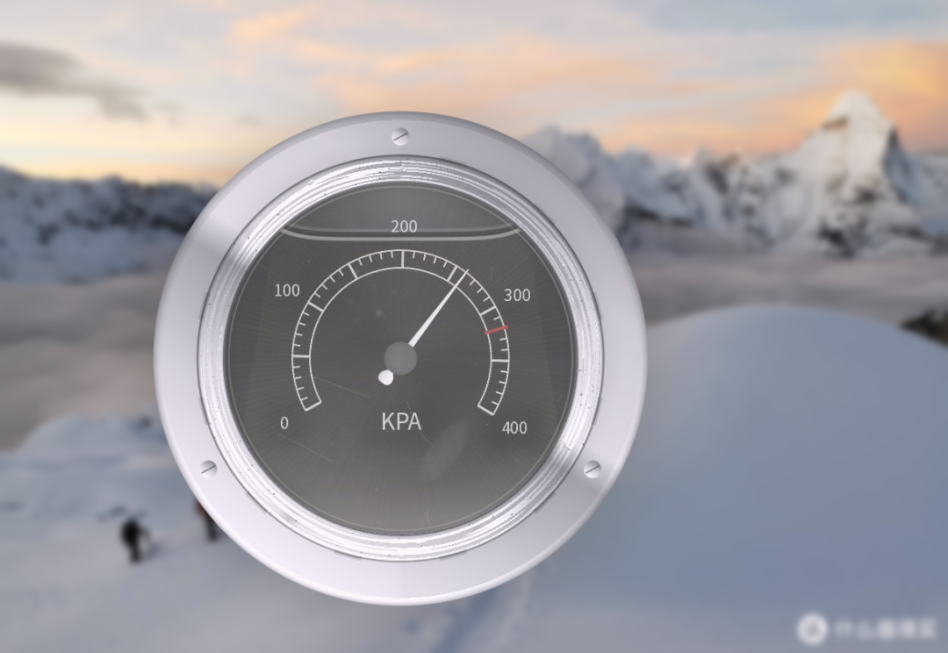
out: 260 kPa
